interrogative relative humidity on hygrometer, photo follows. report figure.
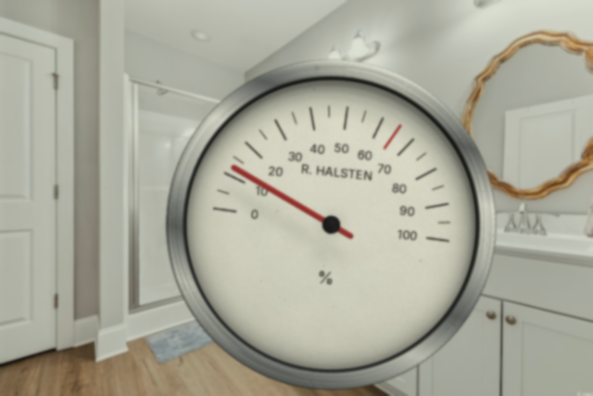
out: 12.5 %
